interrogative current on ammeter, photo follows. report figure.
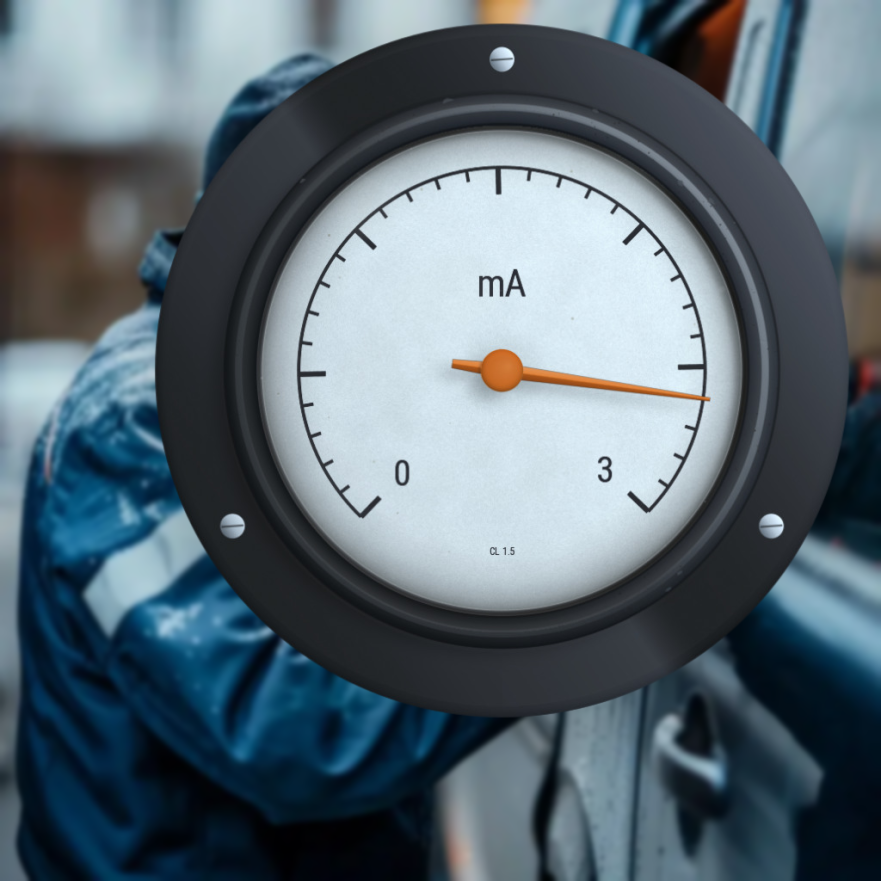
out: 2.6 mA
